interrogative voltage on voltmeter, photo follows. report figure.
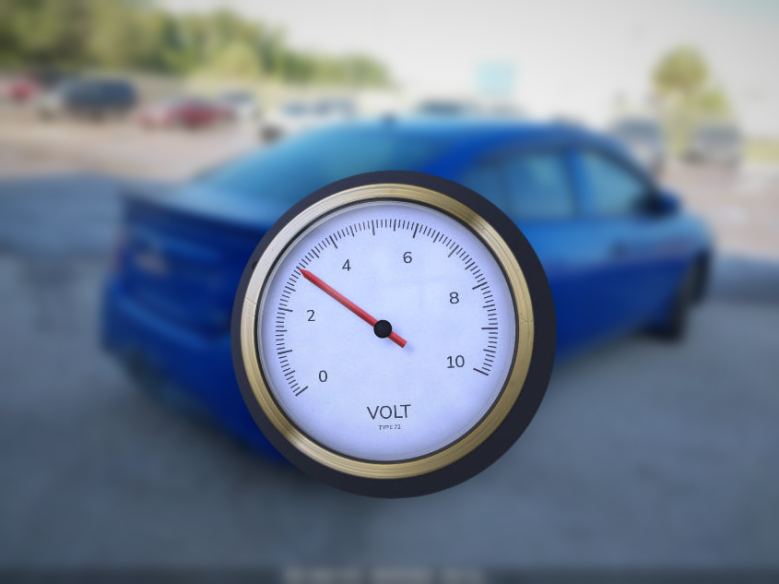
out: 3 V
